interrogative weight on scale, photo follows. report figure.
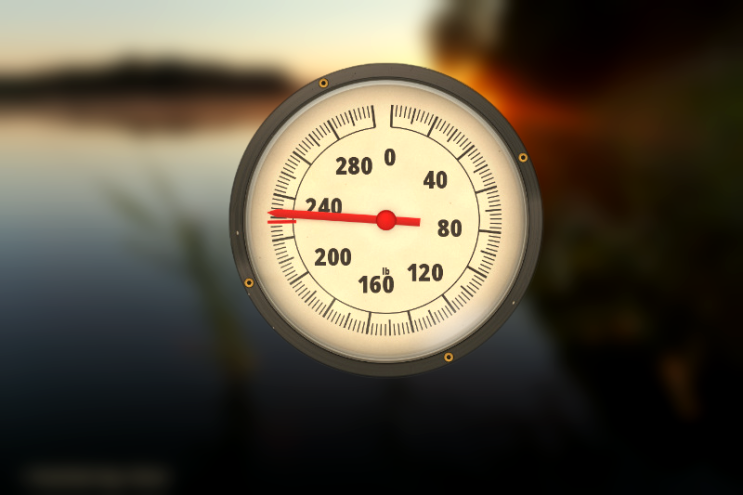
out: 232 lb
